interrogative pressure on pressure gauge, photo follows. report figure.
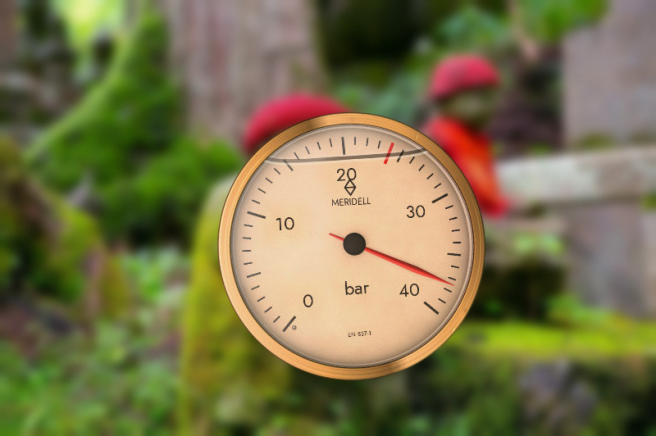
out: 37.5 bar
